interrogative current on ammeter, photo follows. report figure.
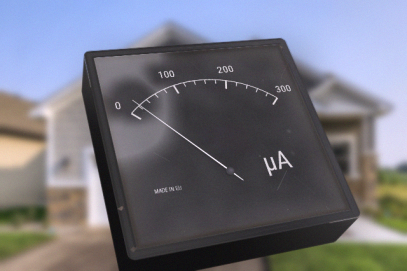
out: 20 µA
